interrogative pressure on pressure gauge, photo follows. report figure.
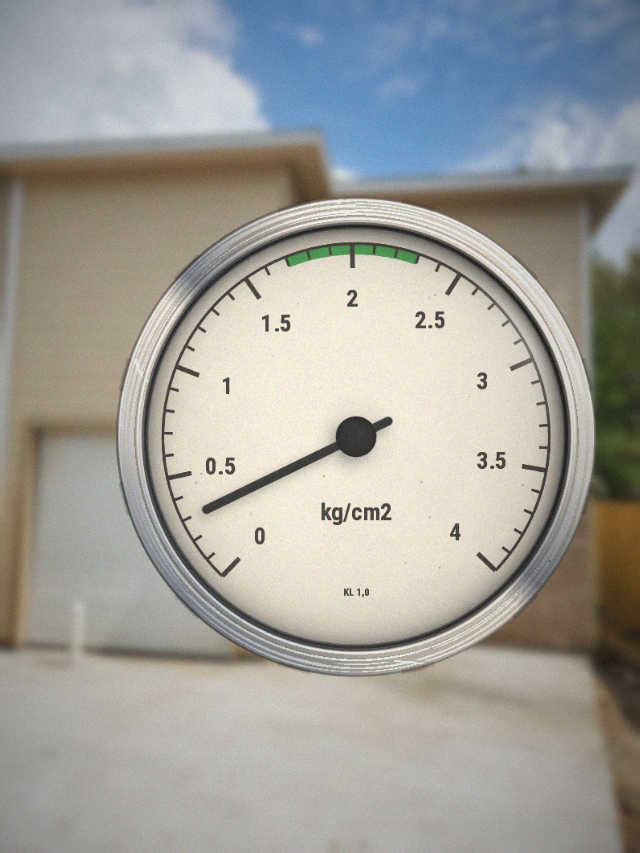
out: 0.3 kg/cm²
